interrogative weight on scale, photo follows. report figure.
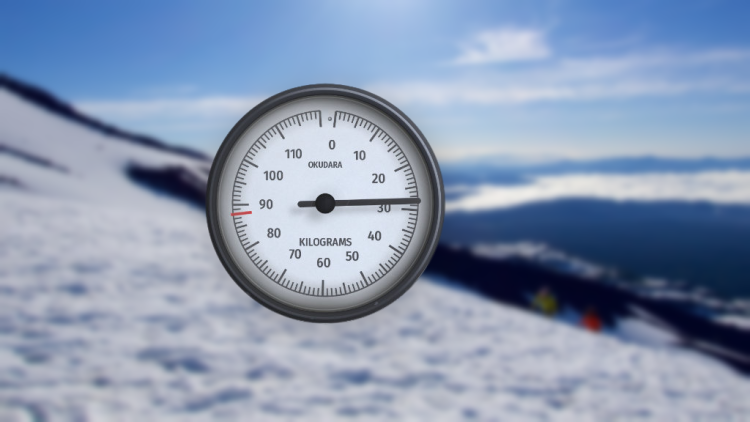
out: 28 kg
